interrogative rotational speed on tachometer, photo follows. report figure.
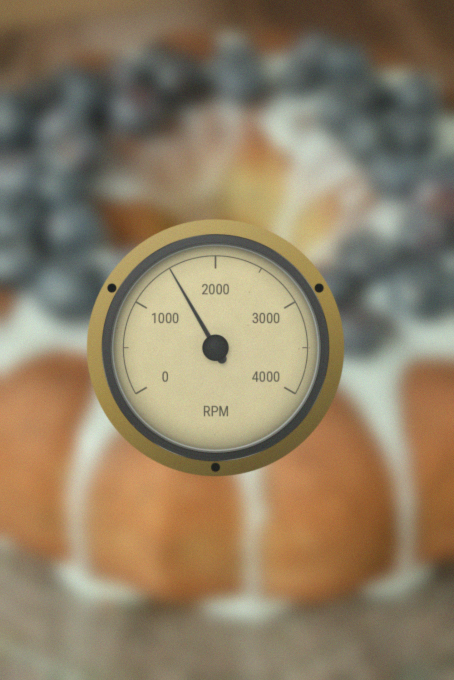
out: 1500 rpm
